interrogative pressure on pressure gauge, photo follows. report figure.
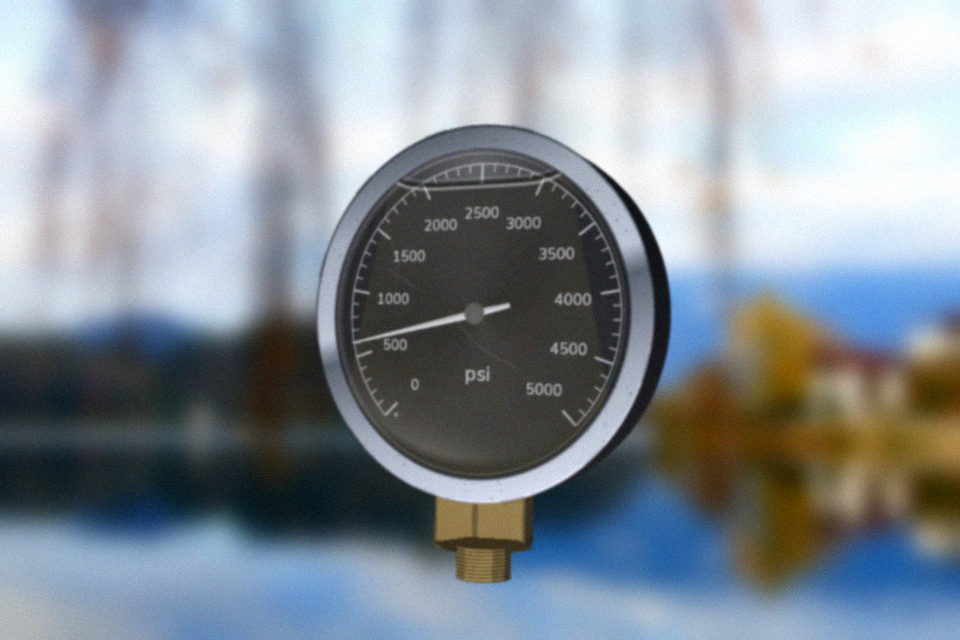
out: 600 psi
